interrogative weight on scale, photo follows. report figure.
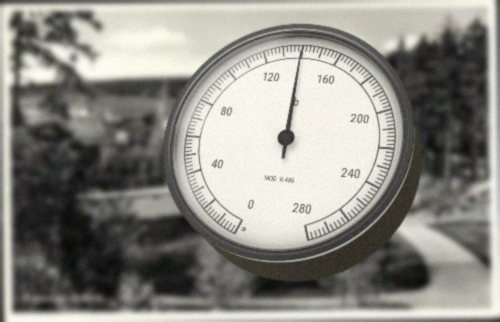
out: 140 lb
